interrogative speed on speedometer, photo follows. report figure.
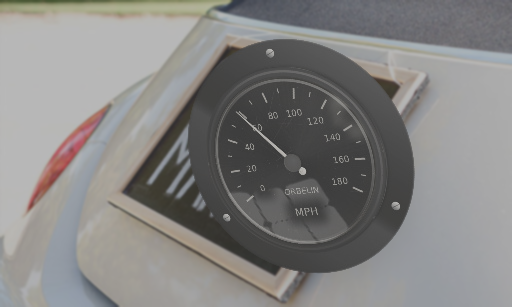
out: 60 mph
